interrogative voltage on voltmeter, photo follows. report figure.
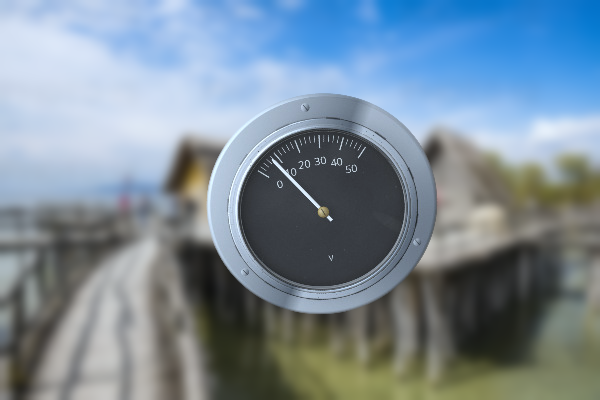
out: 8 V
